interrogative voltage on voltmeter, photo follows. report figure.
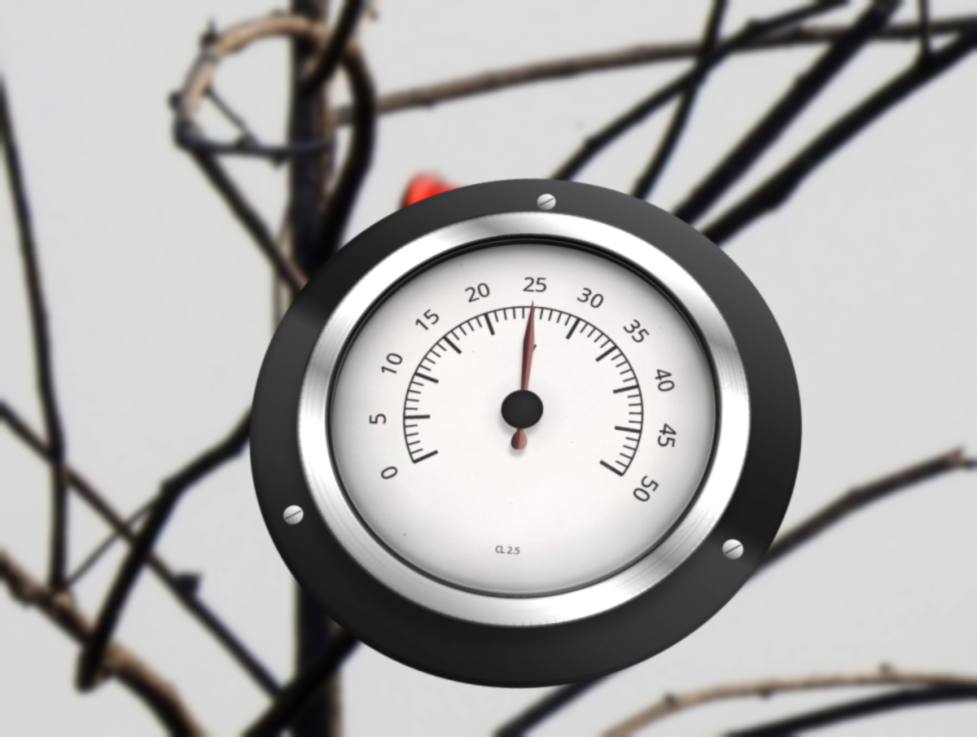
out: 25 V
